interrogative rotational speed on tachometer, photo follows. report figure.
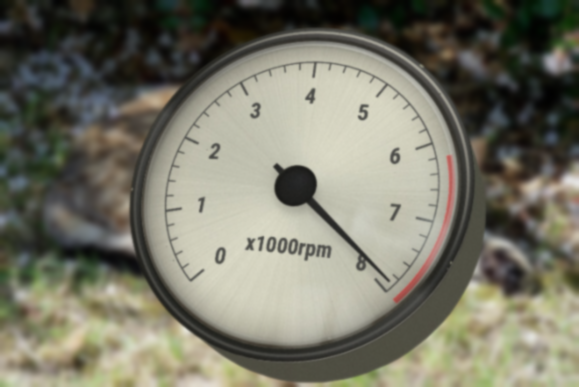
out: 7900 rpm
